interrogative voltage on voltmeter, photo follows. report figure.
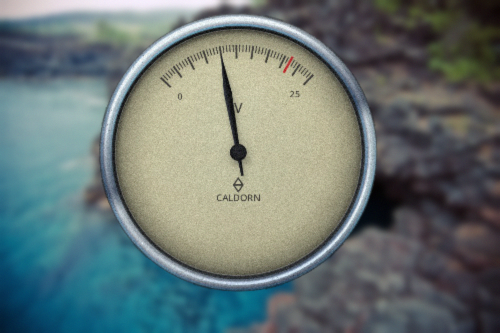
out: 10 V
